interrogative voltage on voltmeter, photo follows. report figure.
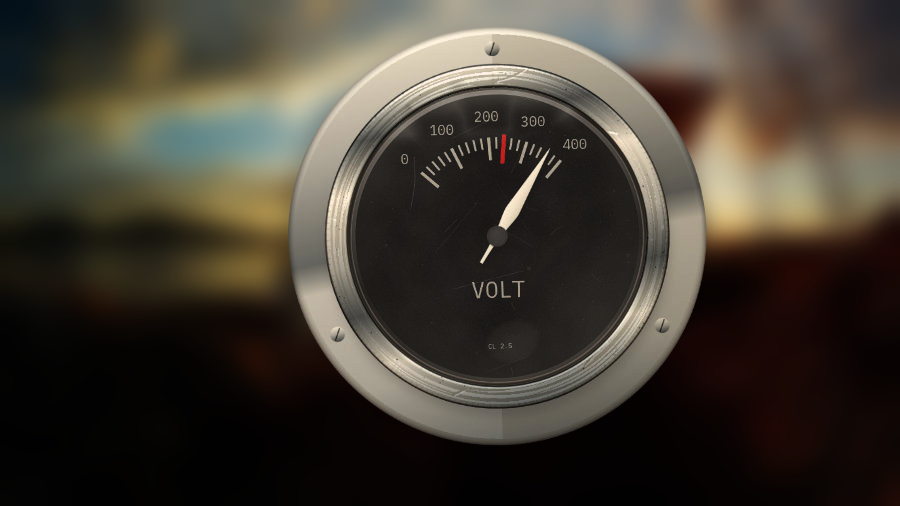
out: 360 V
